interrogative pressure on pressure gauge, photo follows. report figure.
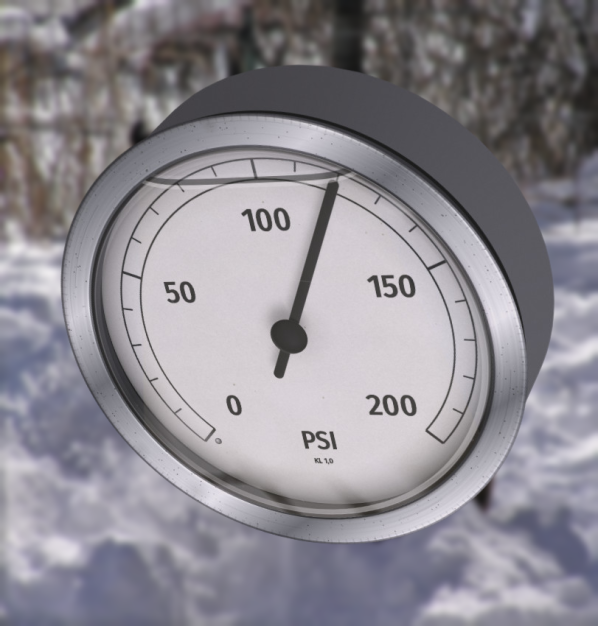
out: 120 psi
